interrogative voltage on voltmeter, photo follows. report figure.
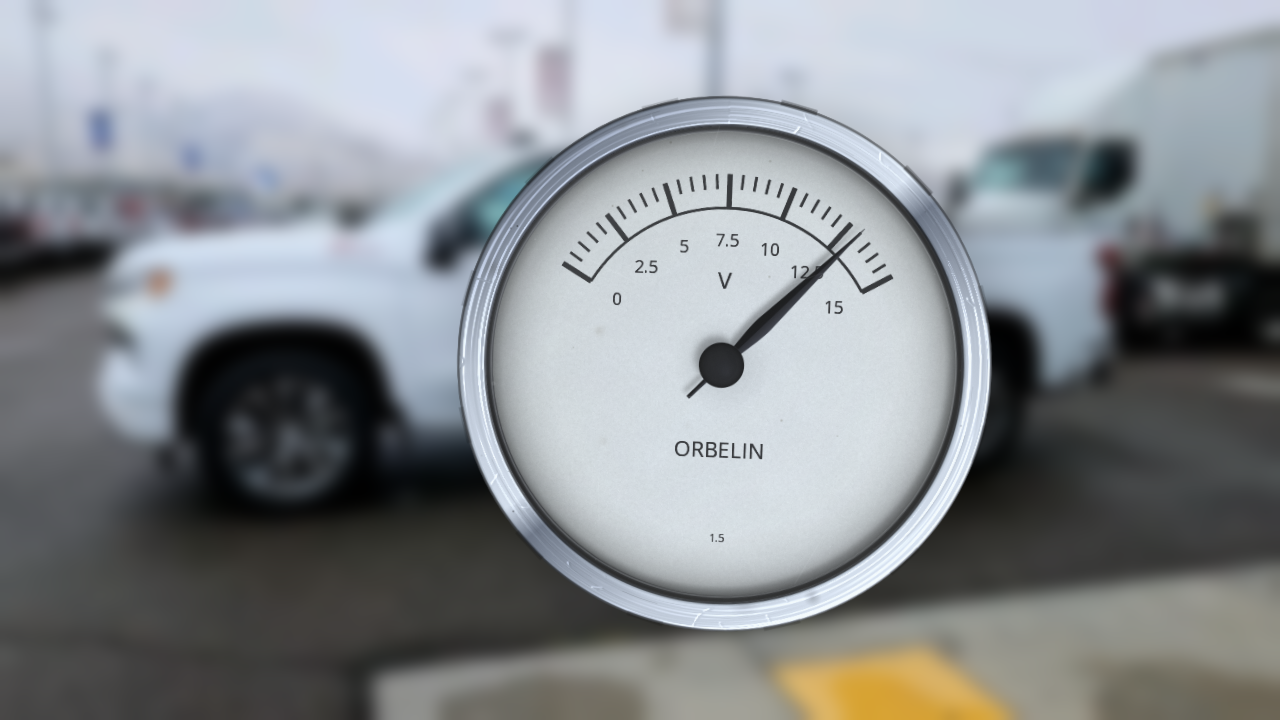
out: 13 V
